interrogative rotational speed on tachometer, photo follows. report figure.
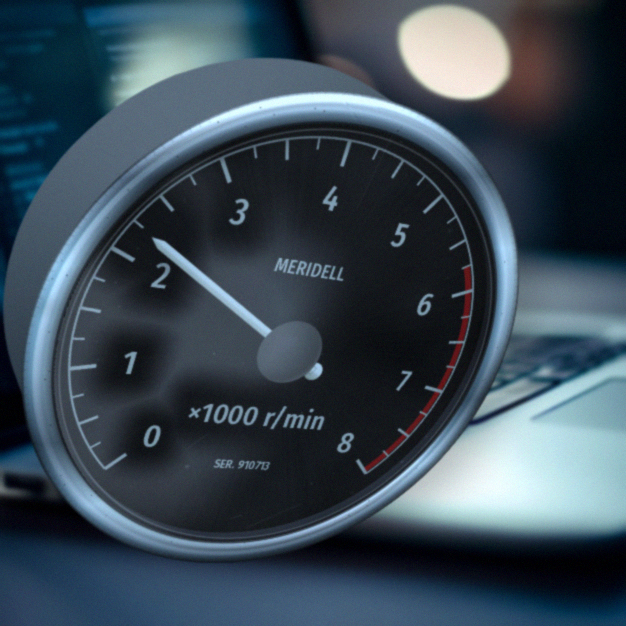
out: 2250 rpm
